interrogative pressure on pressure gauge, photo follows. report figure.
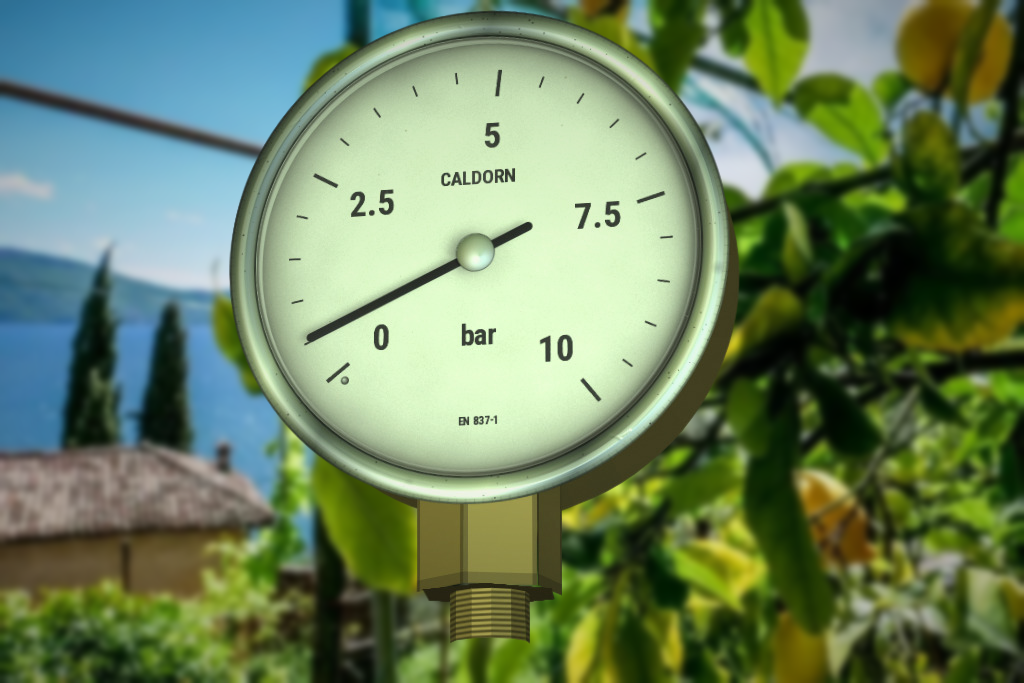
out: 0.5 bar
